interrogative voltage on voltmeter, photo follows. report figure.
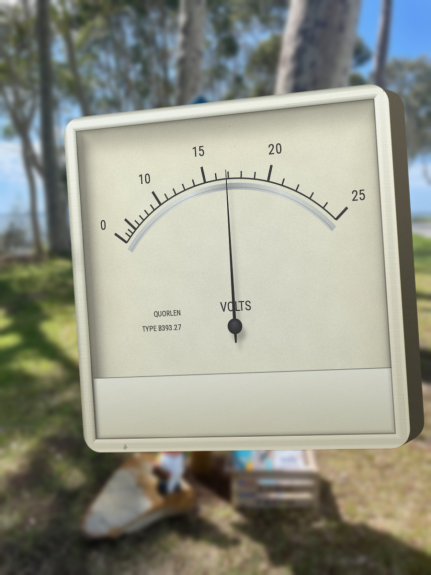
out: 17 V
